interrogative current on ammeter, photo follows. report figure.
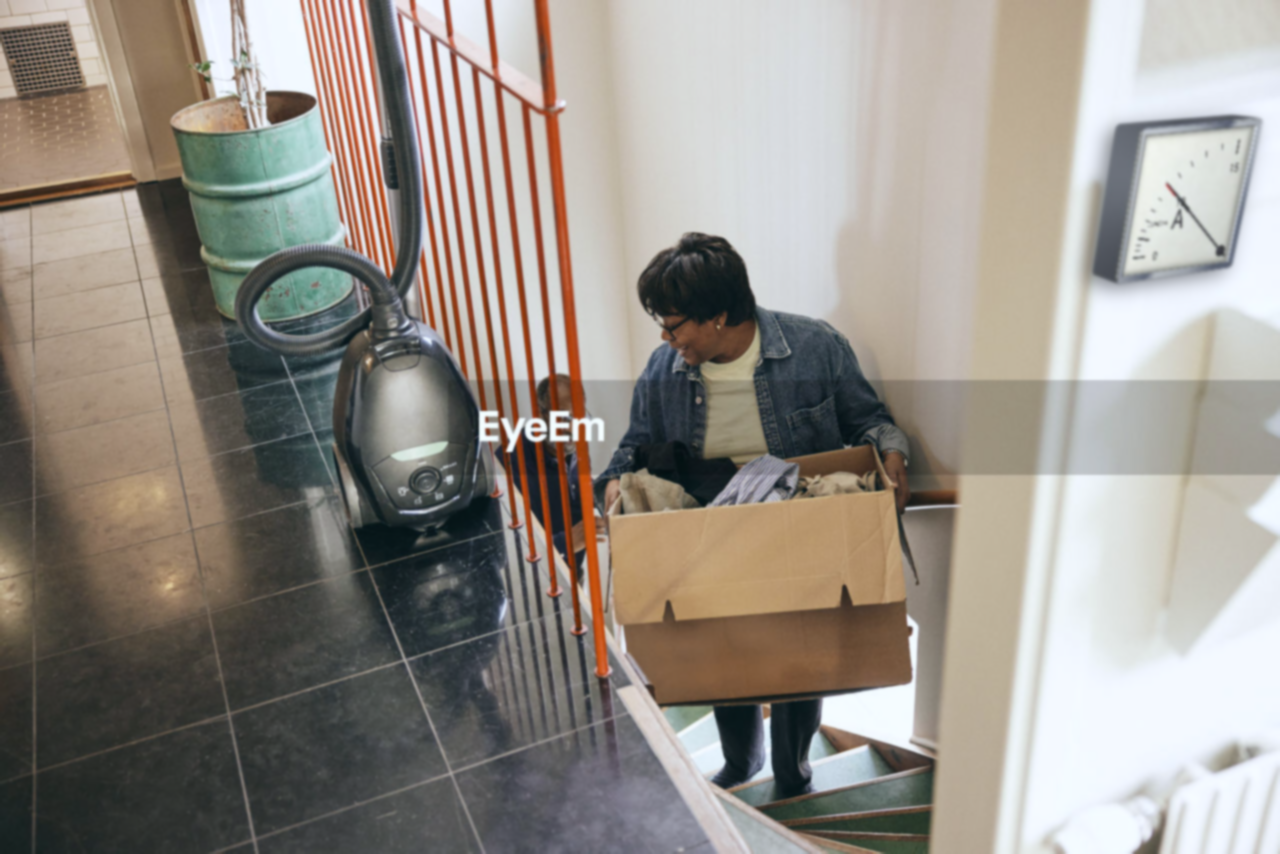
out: 10 A
